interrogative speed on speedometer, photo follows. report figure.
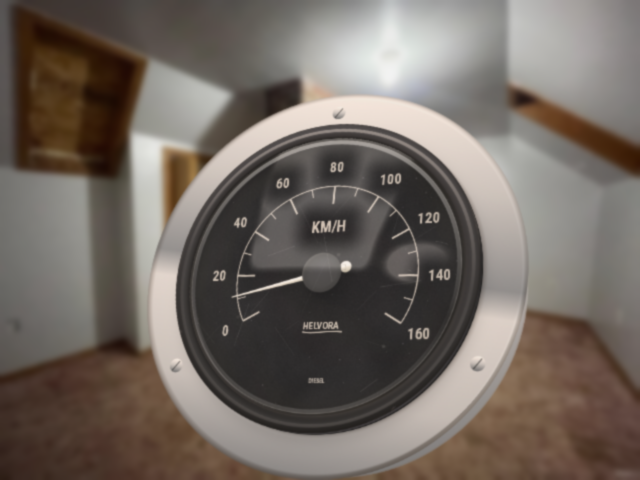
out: 10 km/h
